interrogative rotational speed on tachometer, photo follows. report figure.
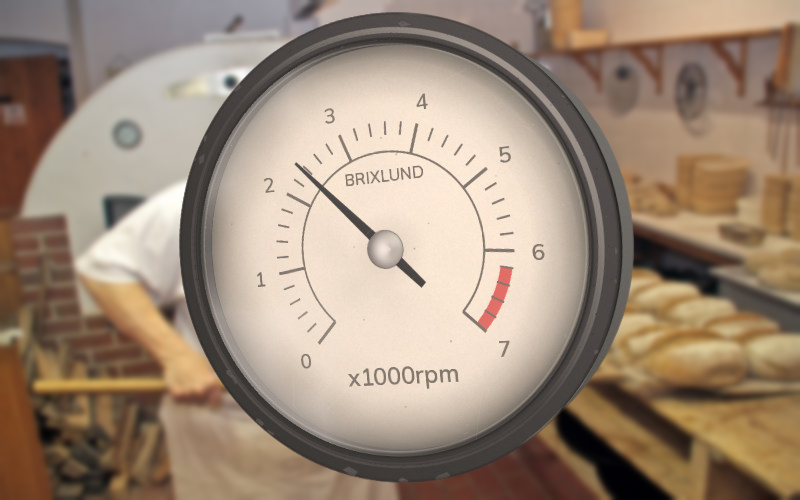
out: 2400 rpm
